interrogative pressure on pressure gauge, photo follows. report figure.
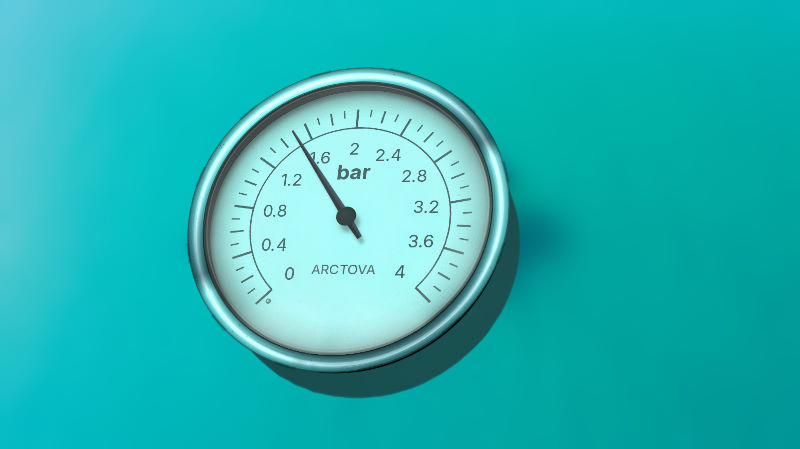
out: 1.5 bar
